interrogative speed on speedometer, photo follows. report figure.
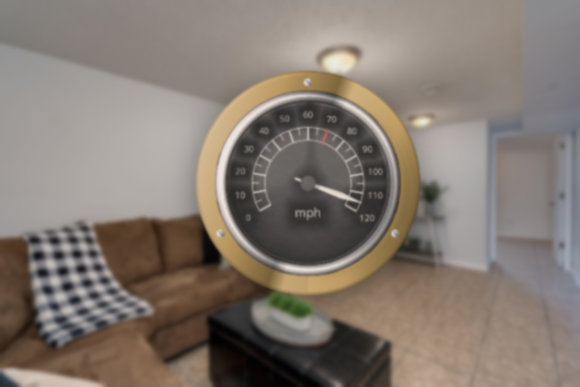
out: 115 mph
